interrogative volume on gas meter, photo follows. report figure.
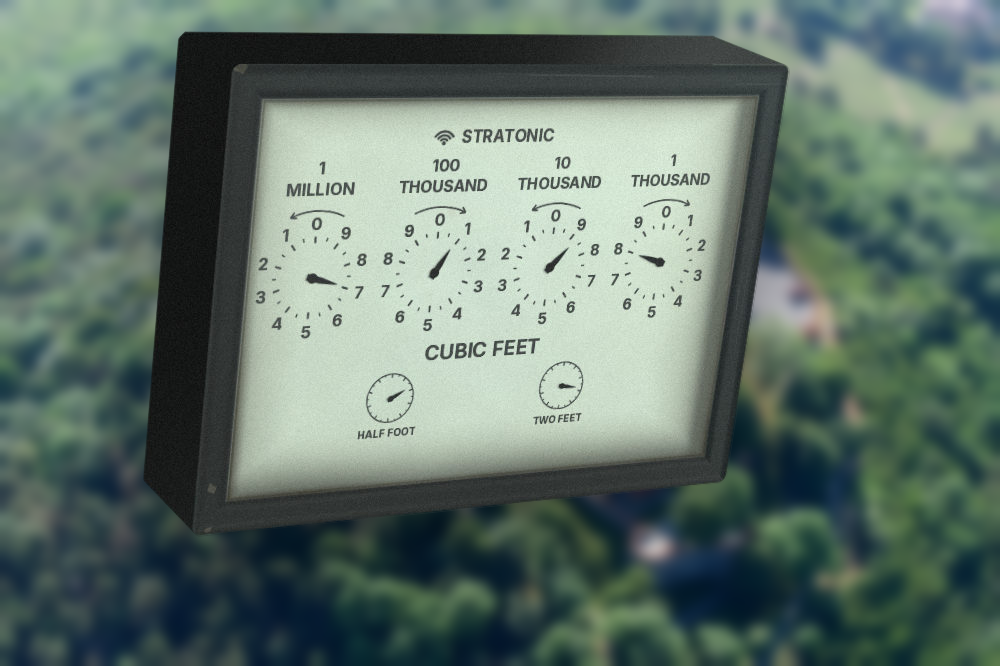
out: 708800 ft³
